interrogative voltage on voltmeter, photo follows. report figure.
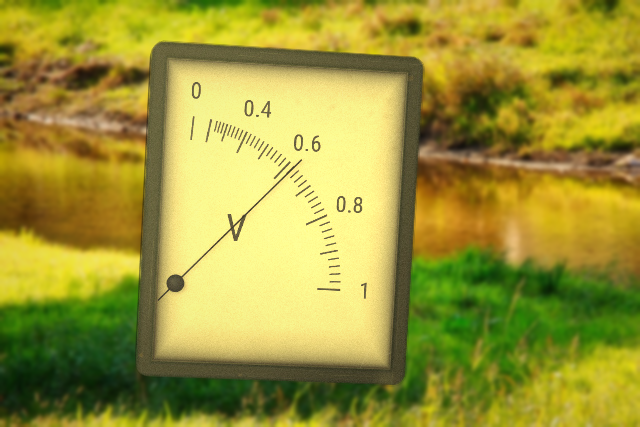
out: 0.62 V
